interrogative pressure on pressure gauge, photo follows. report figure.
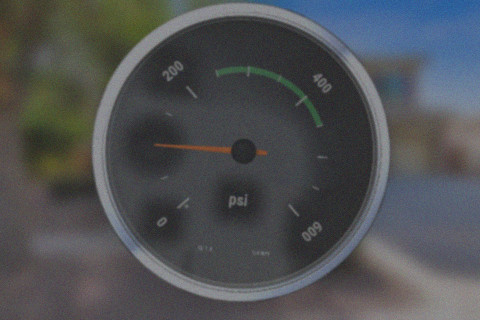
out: 100 psi
